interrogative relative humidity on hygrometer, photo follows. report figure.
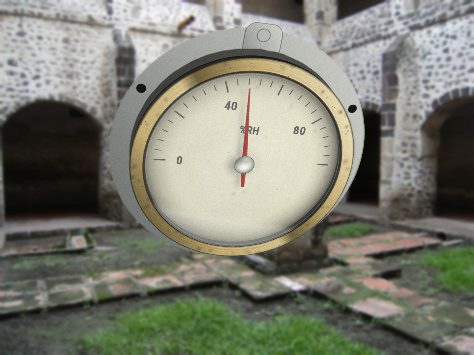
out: 48 %
